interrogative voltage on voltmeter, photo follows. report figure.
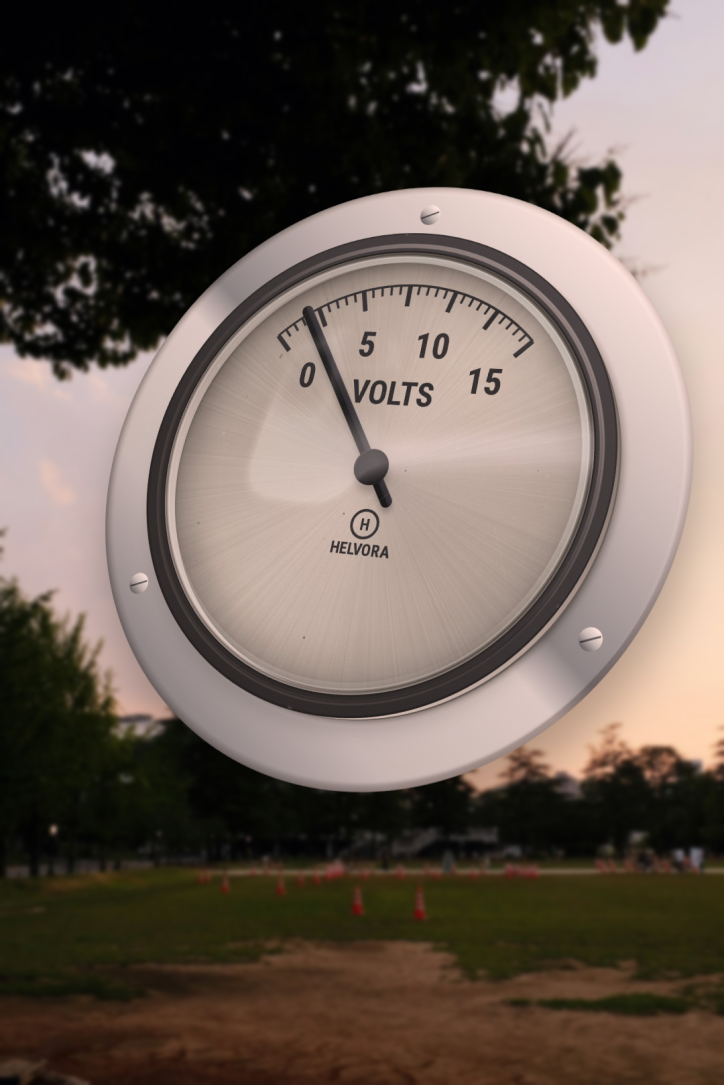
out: 2 V
